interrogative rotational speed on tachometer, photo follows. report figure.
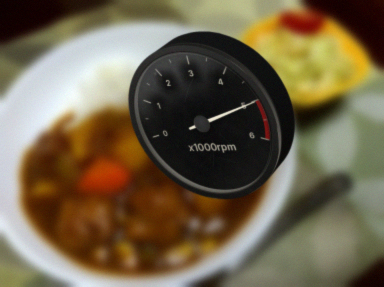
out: 5000 rpm
